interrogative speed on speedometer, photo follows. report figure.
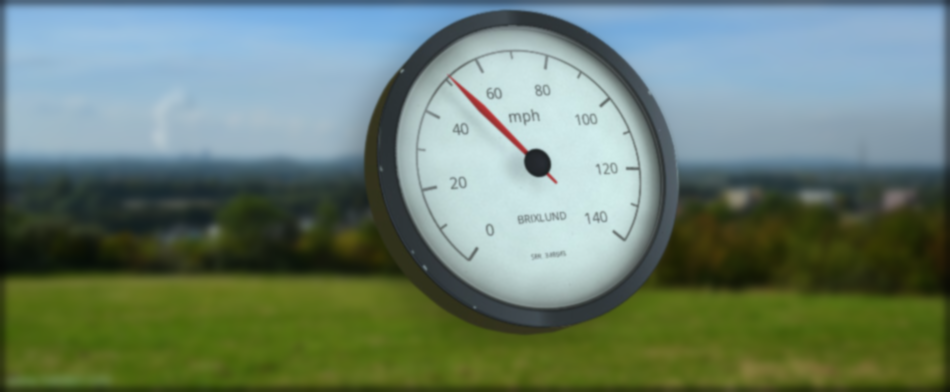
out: 50 mph
